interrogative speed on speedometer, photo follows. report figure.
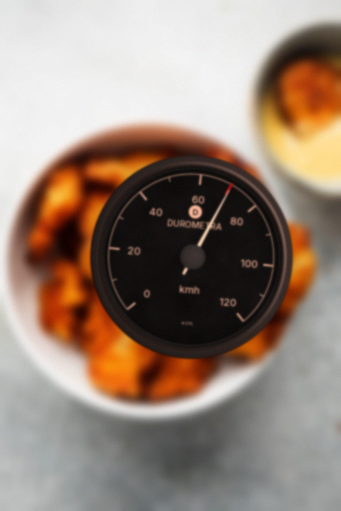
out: 70 km/h
